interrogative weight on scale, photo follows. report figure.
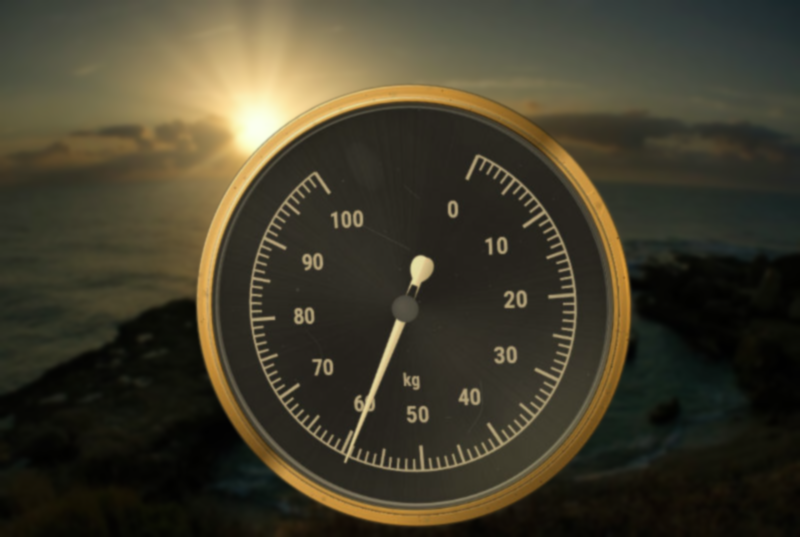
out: 59 kg
